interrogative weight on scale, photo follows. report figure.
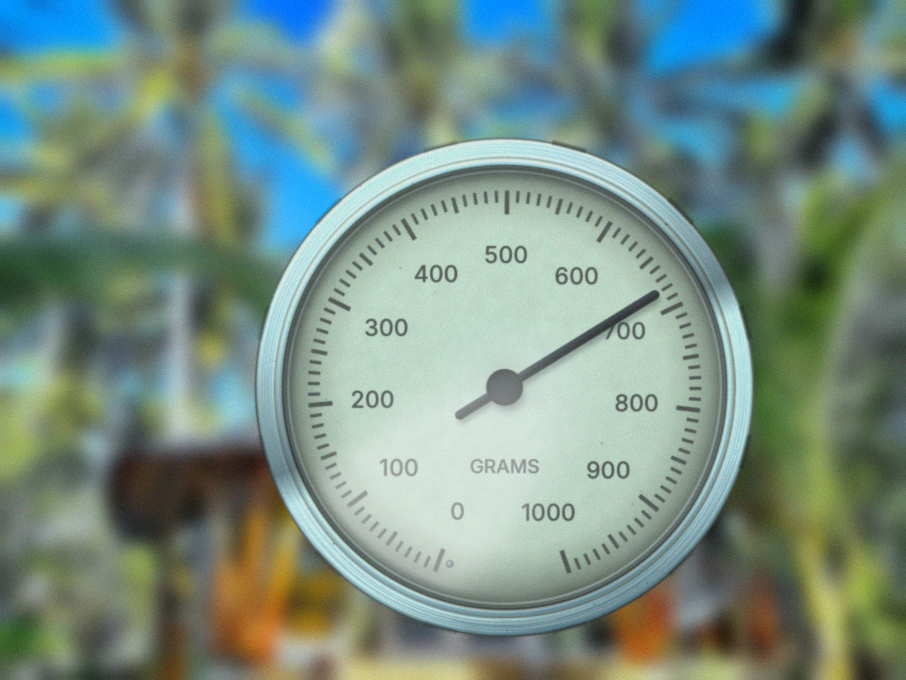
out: 680 g
